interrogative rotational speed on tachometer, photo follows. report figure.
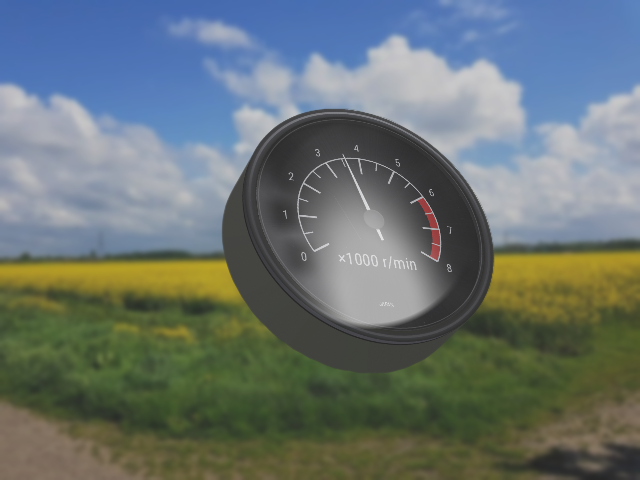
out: 3500 rpm
